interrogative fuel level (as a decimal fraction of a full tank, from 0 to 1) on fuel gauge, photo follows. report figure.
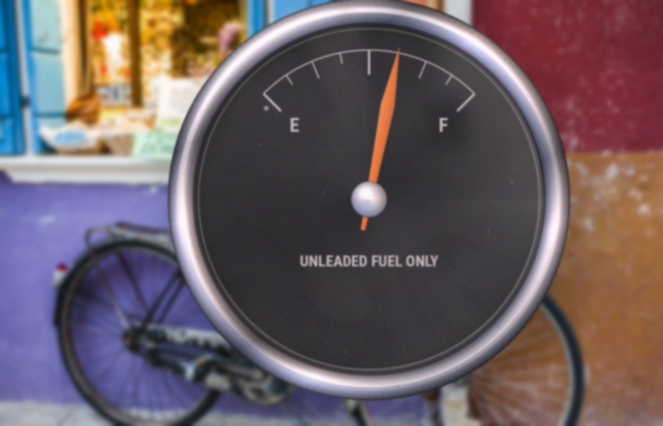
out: 0.625
